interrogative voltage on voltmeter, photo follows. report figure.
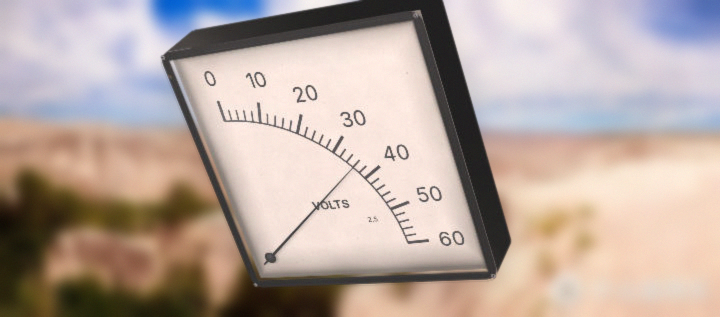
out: 36 V
